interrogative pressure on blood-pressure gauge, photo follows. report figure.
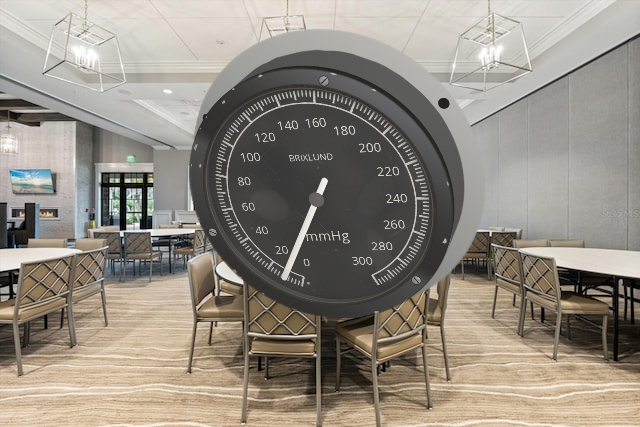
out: 10 mmHg
